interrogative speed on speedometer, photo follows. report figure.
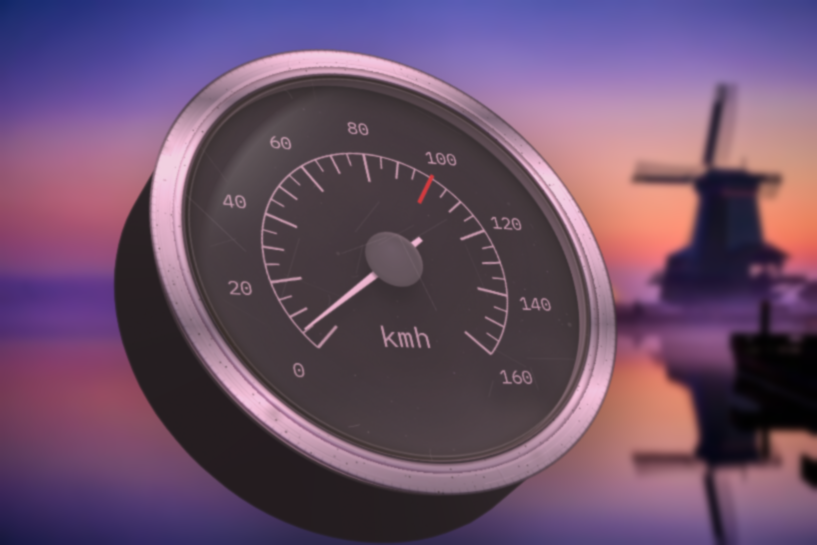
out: 5 km/h
